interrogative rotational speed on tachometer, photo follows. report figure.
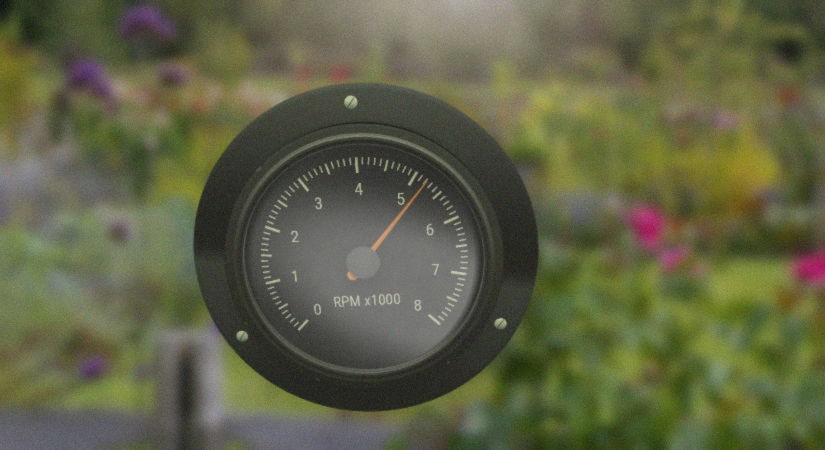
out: 5200 rpm
